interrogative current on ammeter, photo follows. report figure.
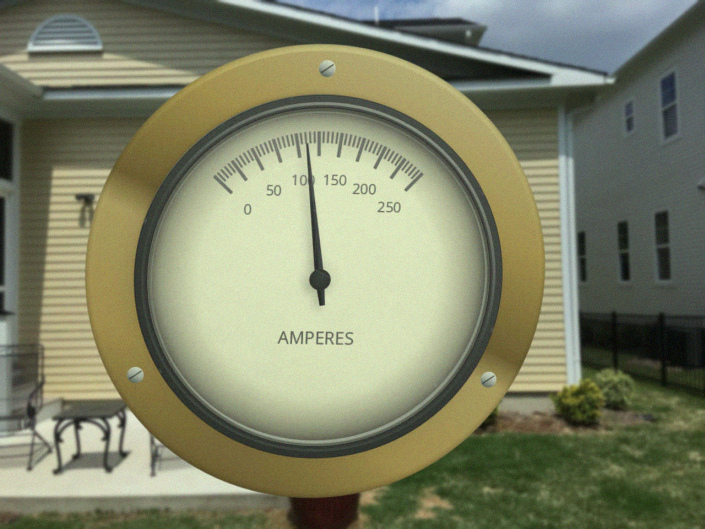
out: 110 A
